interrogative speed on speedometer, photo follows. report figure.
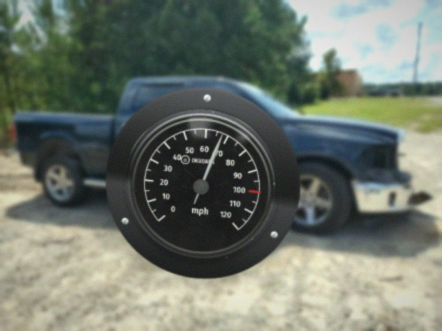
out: 67.5 mph
